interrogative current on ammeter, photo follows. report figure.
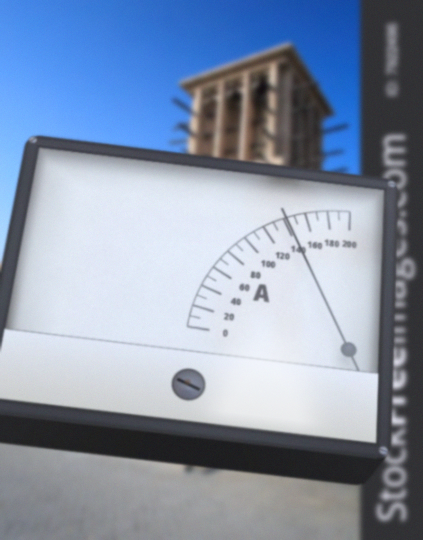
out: 140 A
